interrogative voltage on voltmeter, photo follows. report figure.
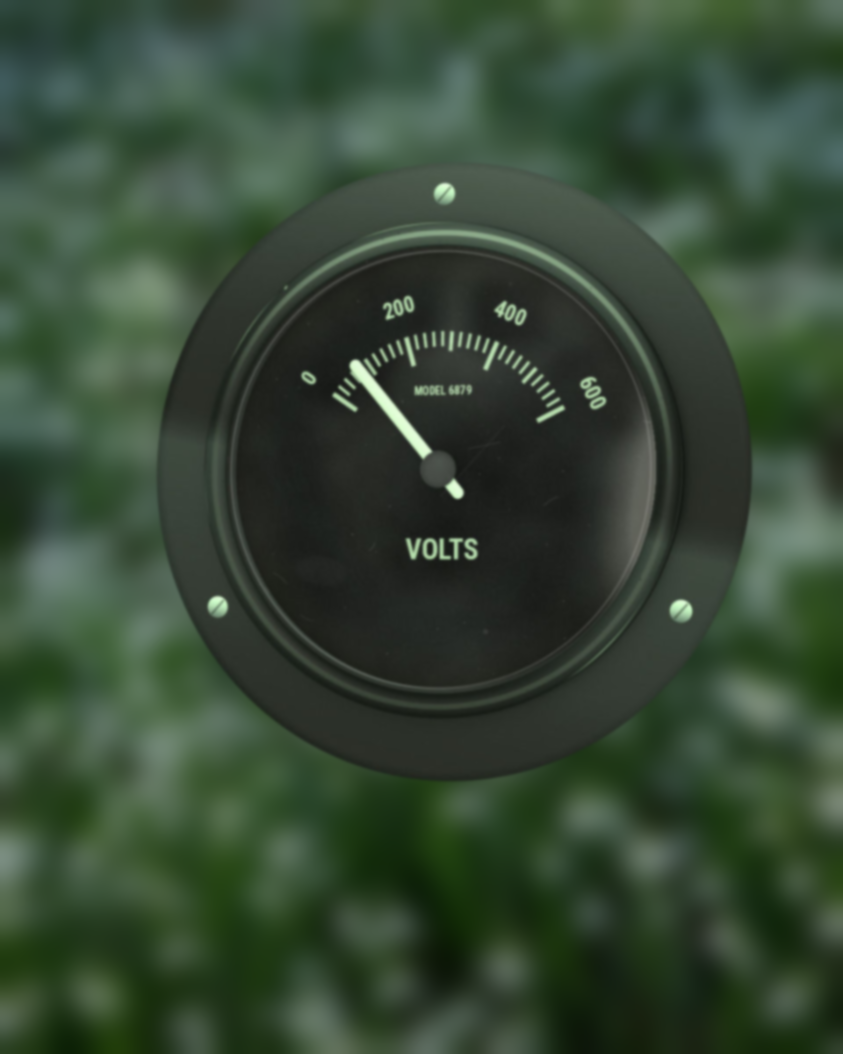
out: 80 V
